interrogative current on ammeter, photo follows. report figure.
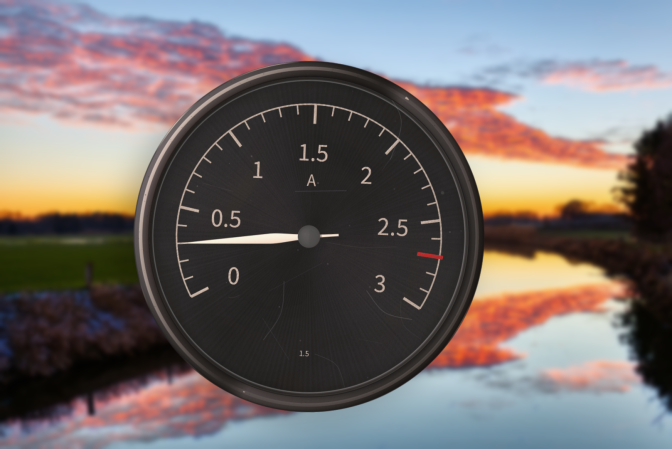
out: 0.3 A
